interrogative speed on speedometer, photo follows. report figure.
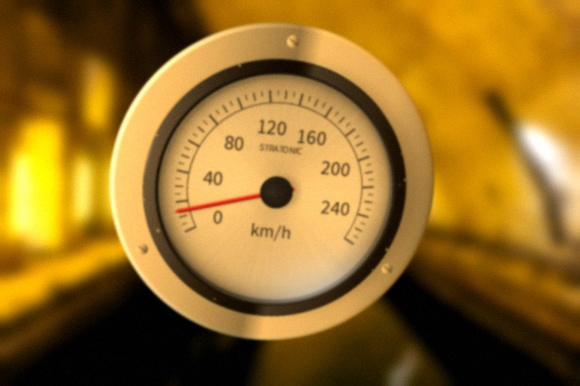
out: 15 km/h
